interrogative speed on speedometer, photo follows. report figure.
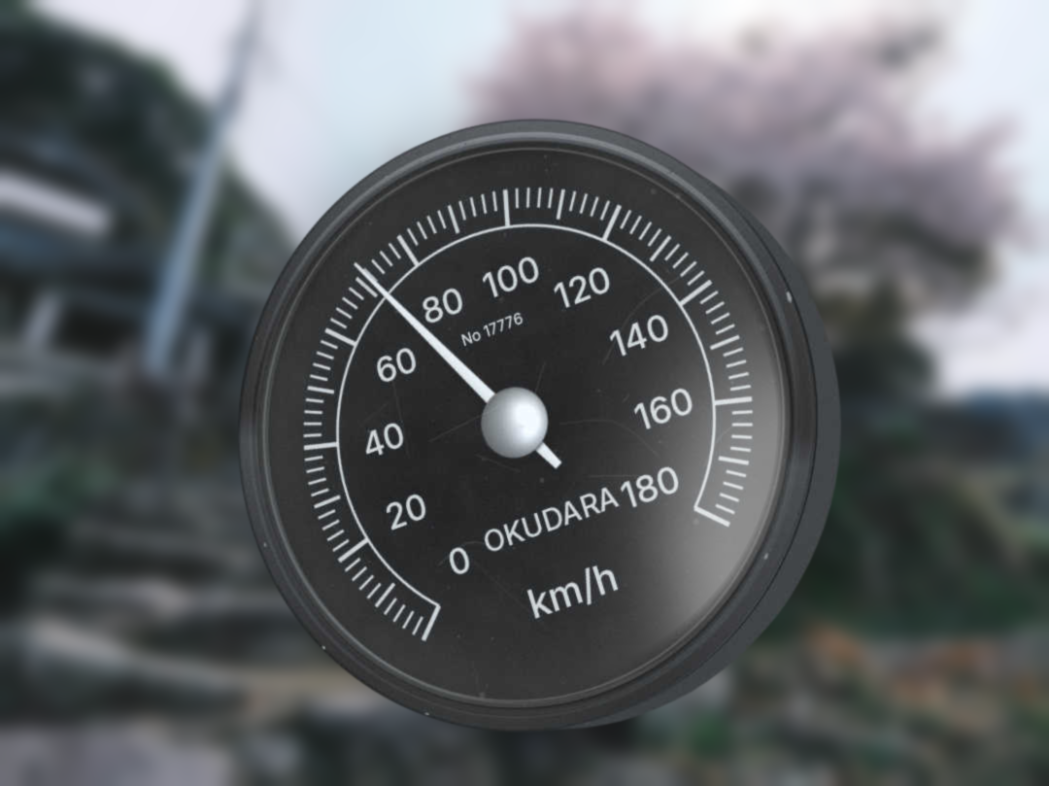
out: 72 km/h
